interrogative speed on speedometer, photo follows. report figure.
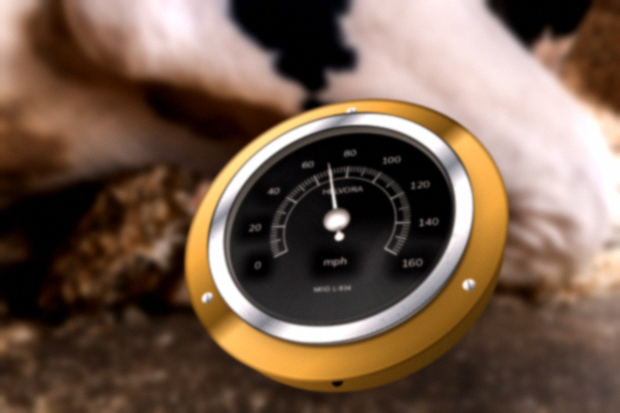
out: 70 mph
